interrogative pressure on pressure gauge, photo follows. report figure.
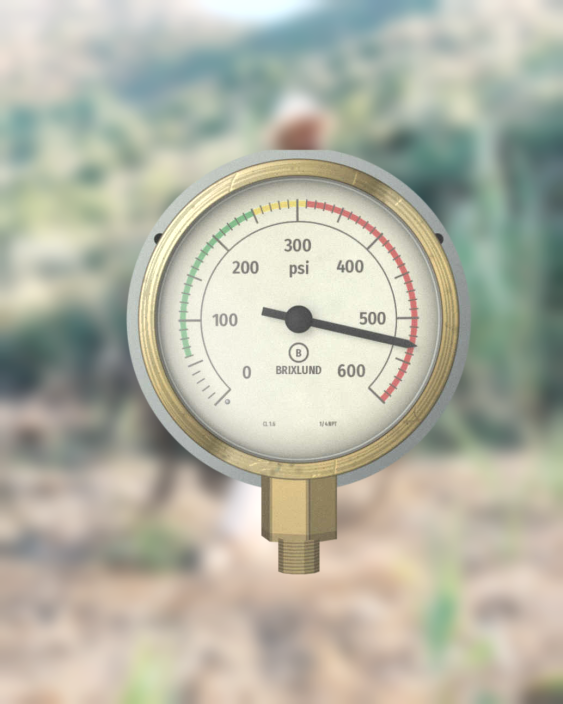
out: 530 psi
